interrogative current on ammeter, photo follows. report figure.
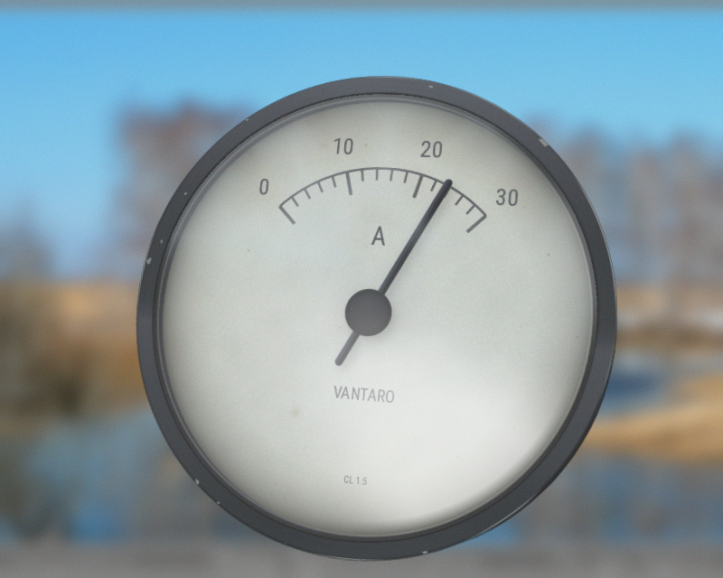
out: 24 A
